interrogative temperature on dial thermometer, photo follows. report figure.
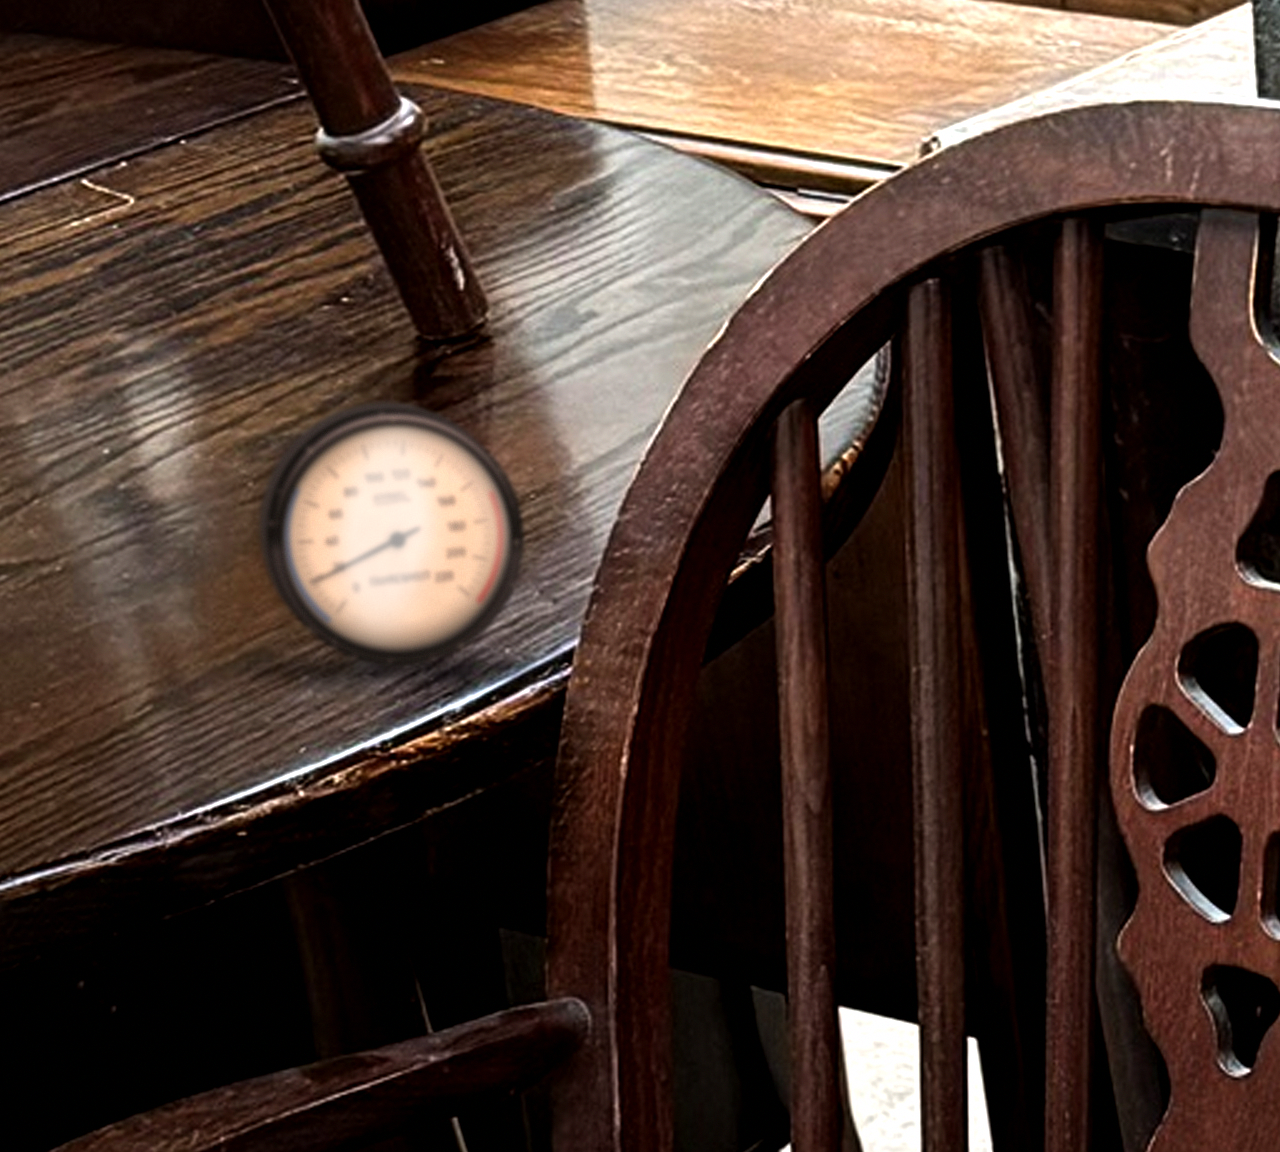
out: 20 °F
